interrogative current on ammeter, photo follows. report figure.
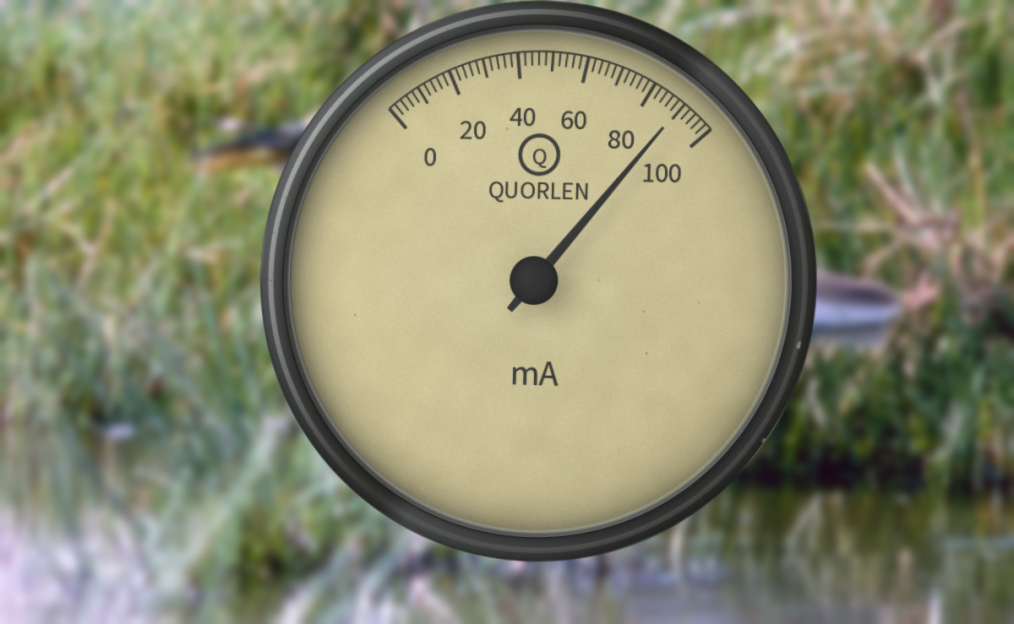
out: 90 mA
